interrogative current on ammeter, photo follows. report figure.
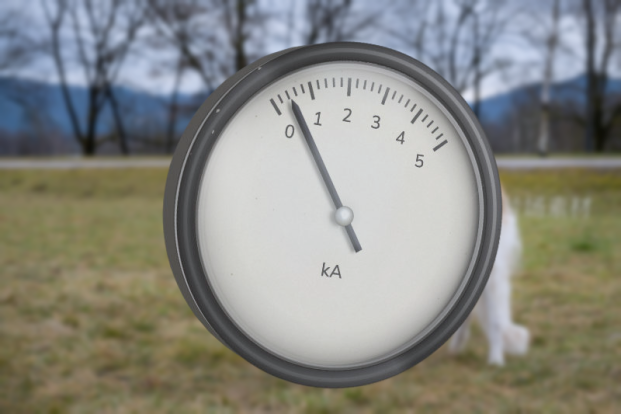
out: 0.4 kA
